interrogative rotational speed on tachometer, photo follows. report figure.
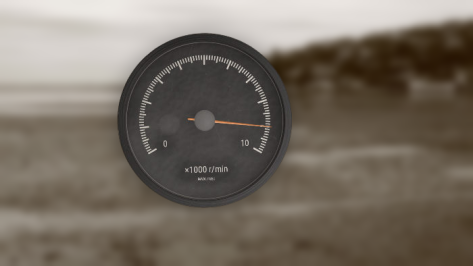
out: 9000 rpm
